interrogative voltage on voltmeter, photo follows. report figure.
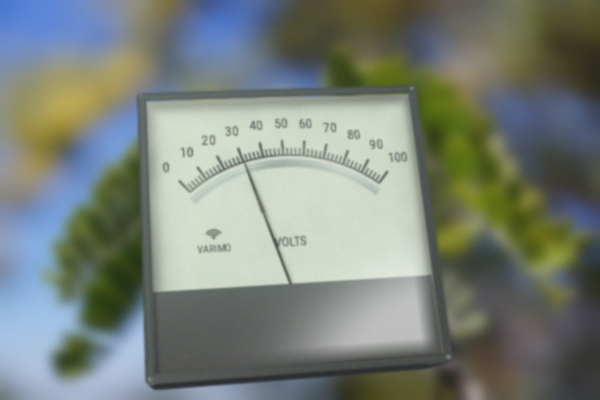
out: 30 V
